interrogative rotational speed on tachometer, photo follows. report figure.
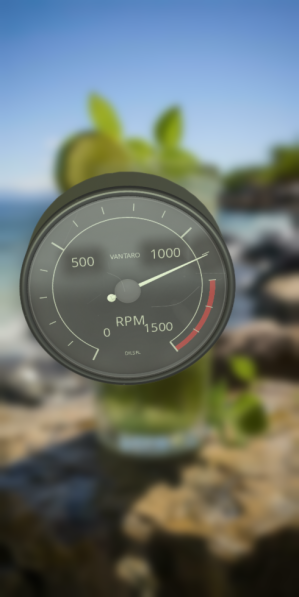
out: 1100 rpm
